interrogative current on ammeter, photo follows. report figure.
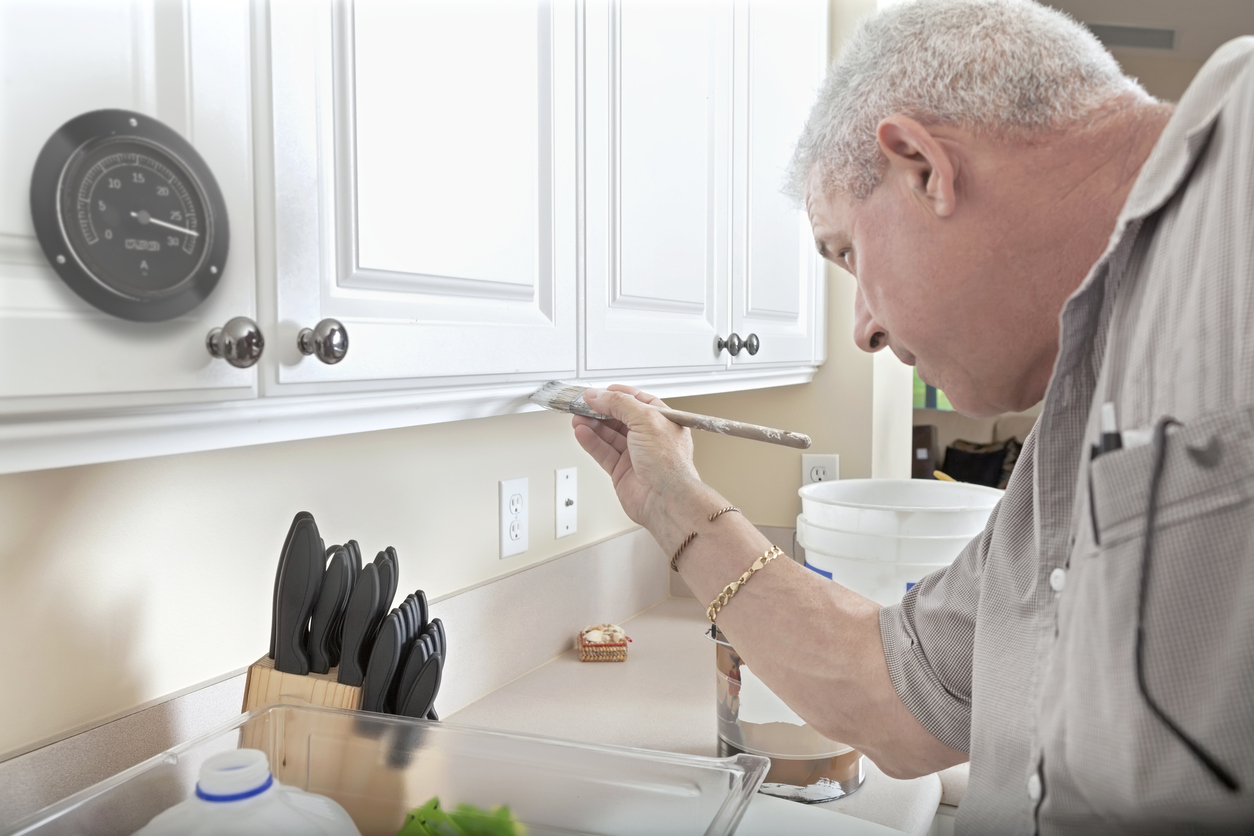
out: 27.5 A
